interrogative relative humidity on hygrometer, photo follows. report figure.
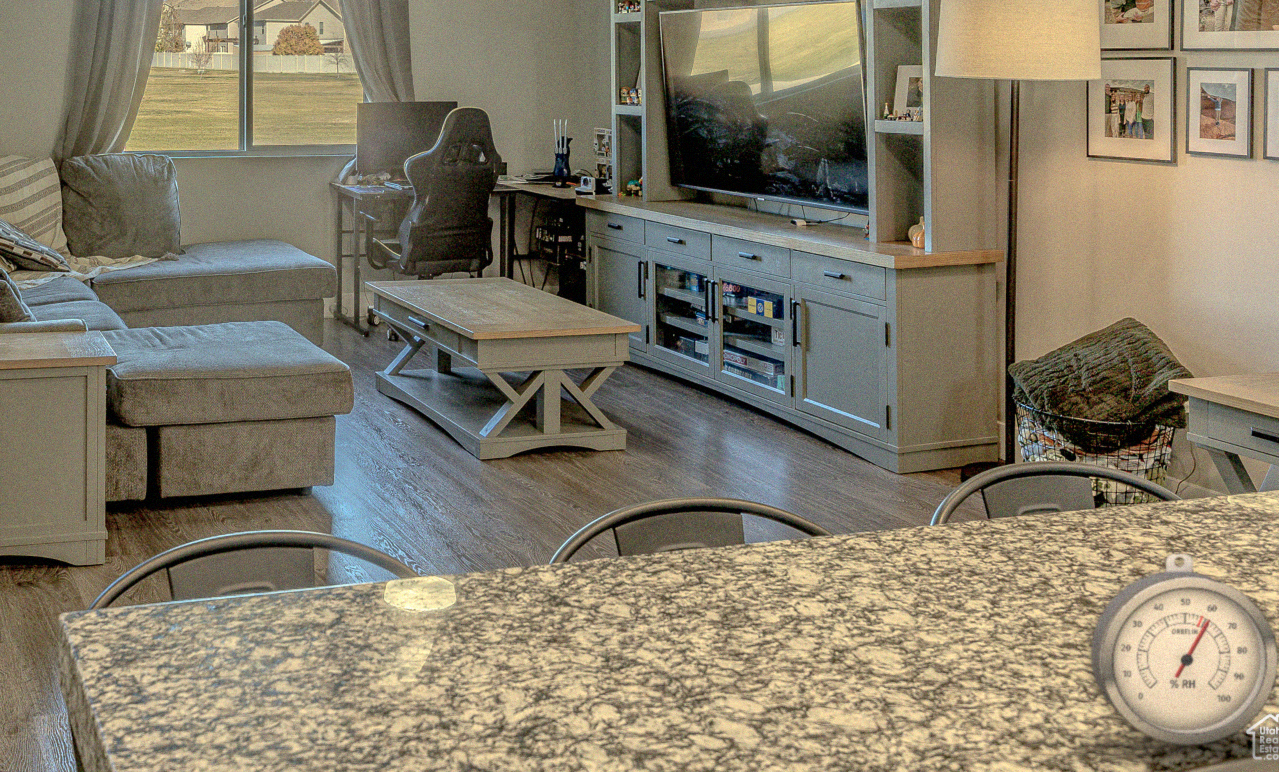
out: 60 %
